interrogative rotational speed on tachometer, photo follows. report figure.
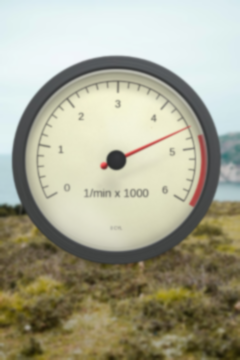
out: 4600 rpm
